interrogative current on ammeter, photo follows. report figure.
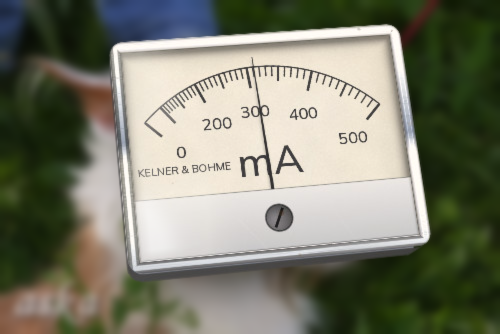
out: 310 mA
